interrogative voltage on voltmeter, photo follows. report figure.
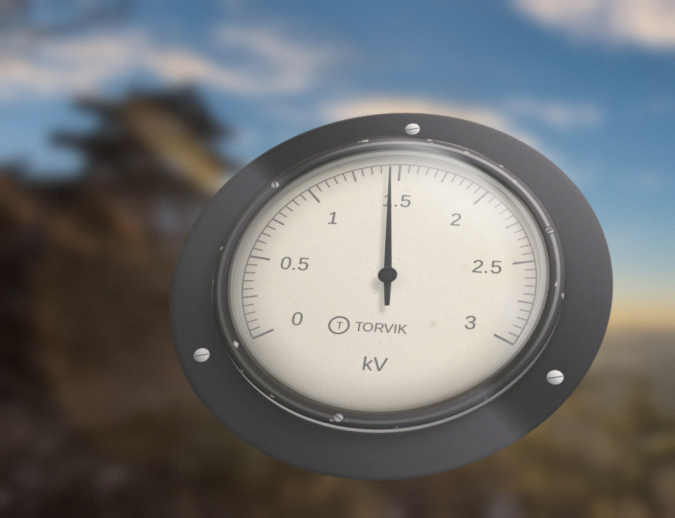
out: 1.45 kV
